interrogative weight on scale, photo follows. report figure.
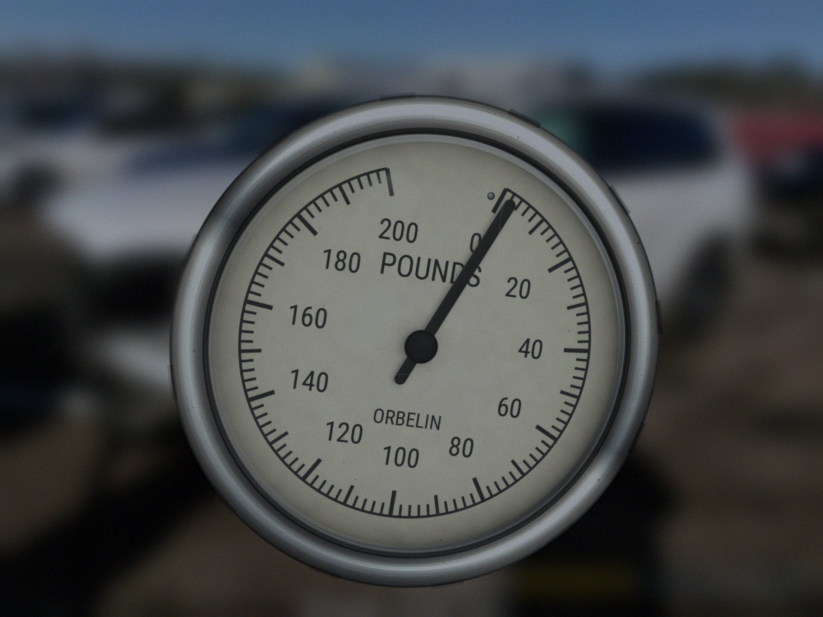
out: 2 lb
